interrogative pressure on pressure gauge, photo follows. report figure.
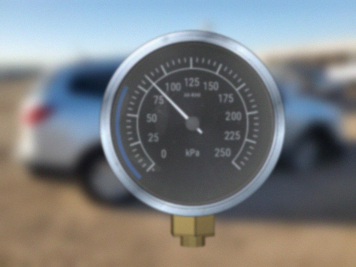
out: 85 kPa
